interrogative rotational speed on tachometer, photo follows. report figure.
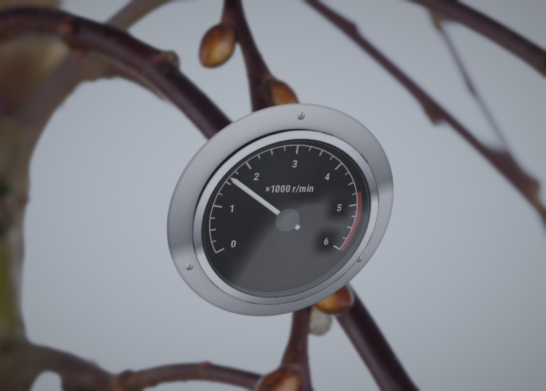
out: 1625 rpm
